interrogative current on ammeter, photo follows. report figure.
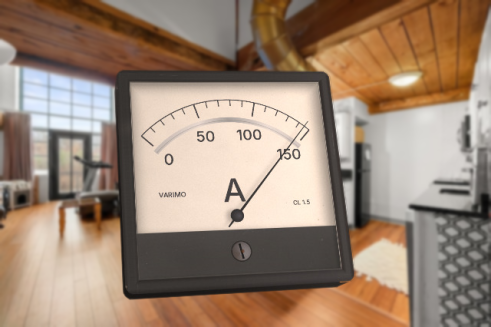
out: 145 A
